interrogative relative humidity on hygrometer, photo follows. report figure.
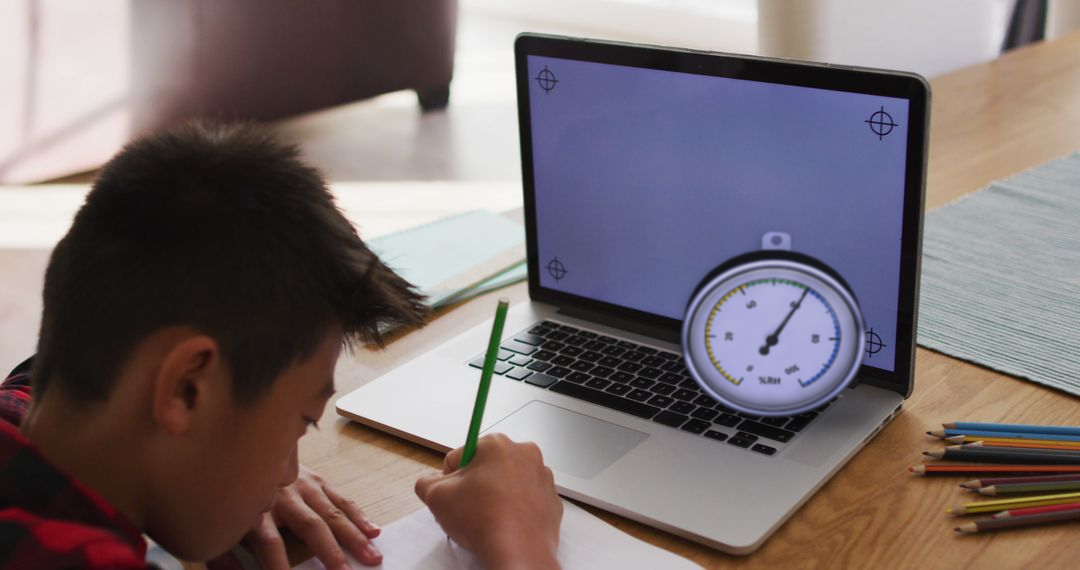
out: 60 %
